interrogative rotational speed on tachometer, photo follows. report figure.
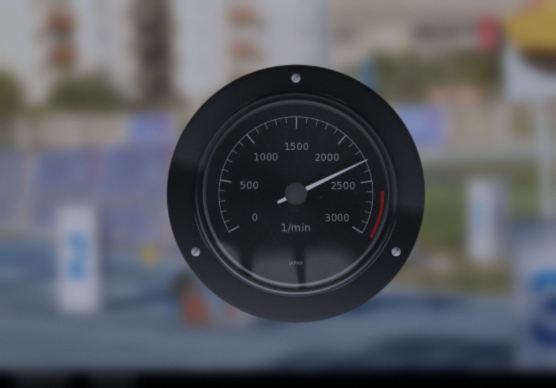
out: 2300 rpm
